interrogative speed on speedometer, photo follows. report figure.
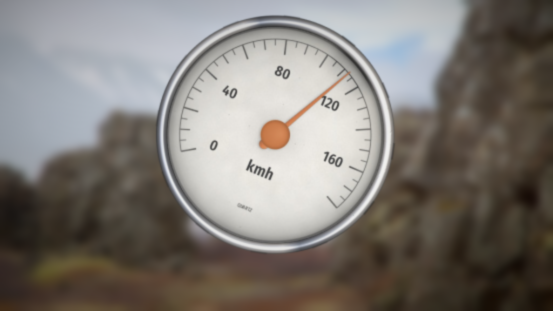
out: 112.5 km/h
